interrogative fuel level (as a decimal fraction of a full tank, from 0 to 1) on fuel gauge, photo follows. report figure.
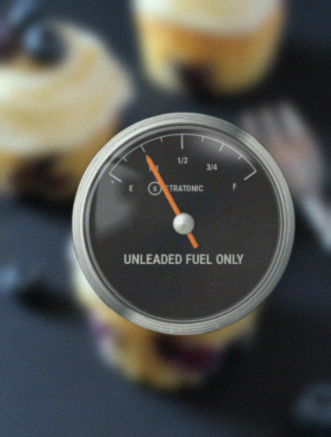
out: 0.25
